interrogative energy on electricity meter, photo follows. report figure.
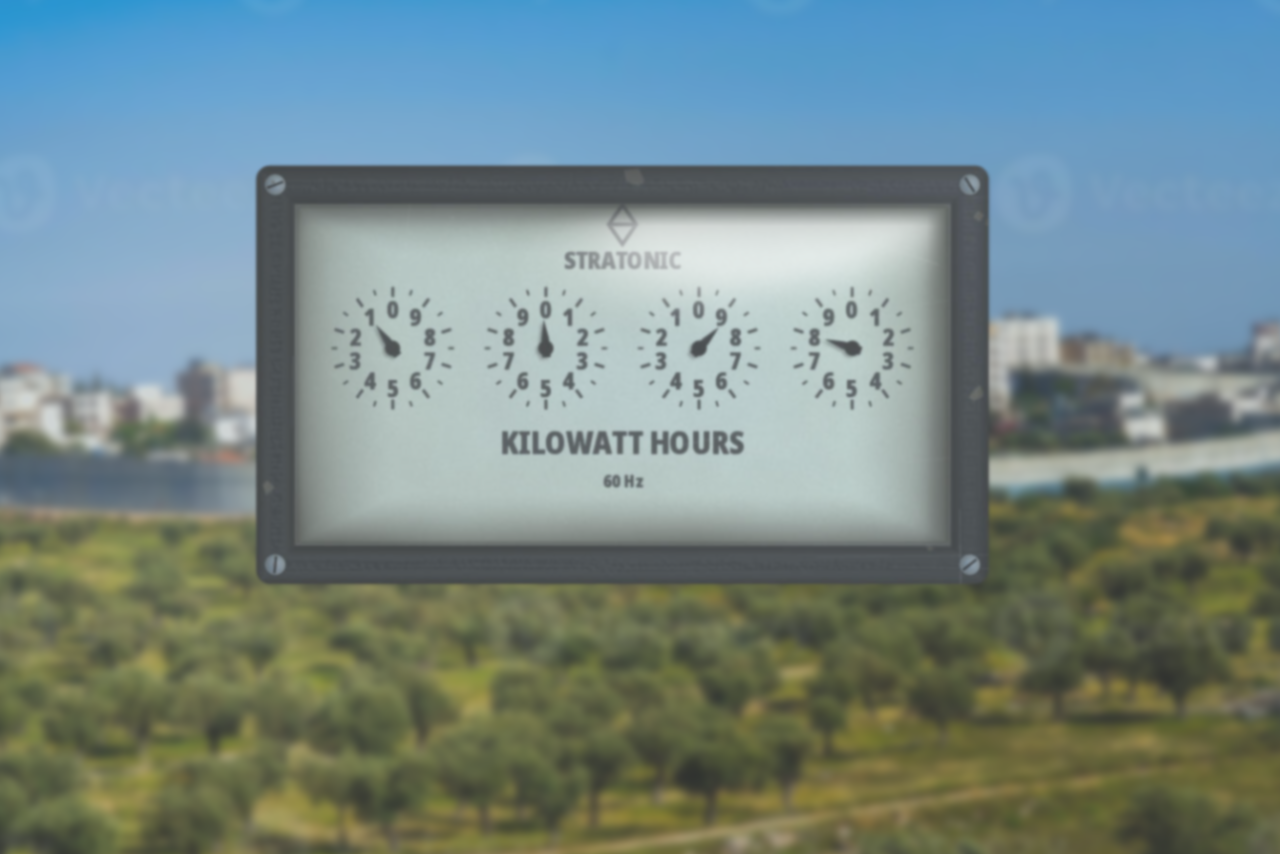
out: 988 kWh
